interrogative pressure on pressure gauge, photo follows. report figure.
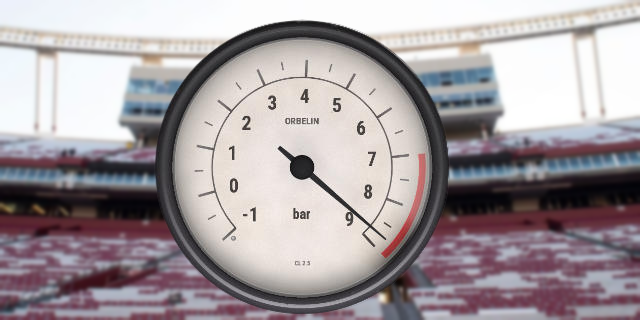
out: 8.75 bar
